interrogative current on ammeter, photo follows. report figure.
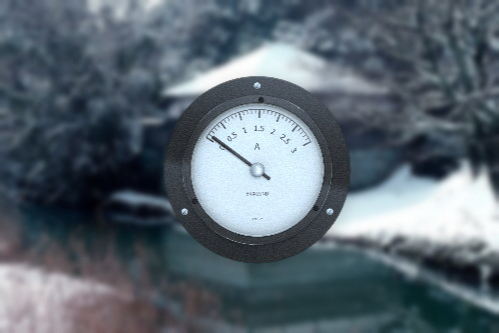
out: 0.1 A
